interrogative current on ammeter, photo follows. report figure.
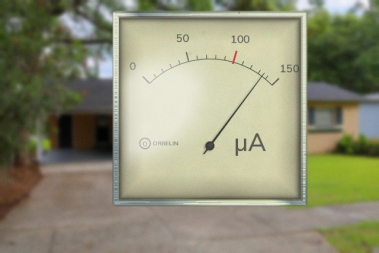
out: 135 µA
